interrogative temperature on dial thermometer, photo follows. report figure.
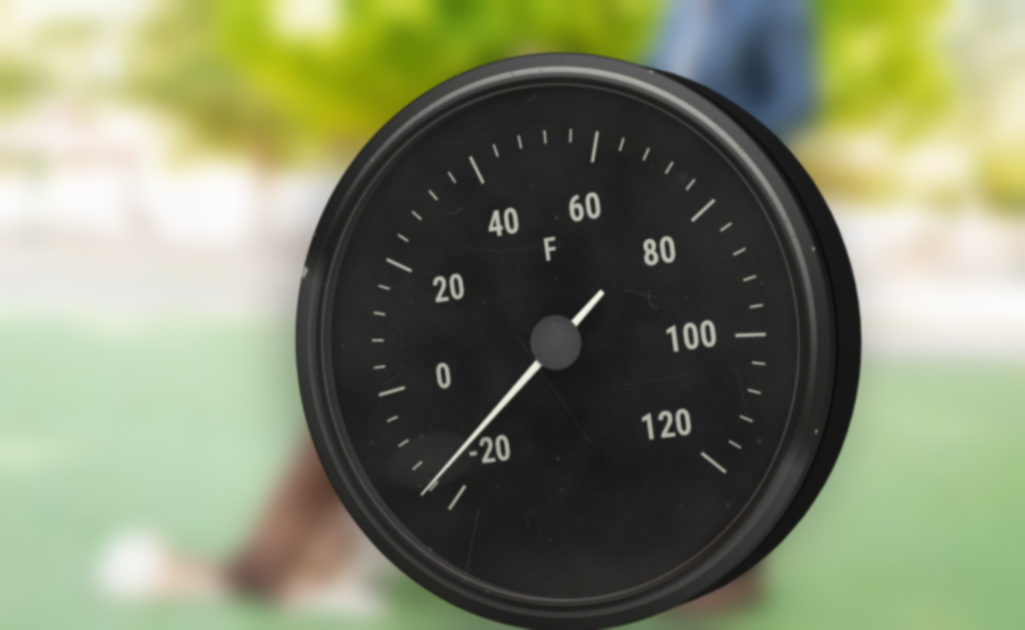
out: -16 °F
